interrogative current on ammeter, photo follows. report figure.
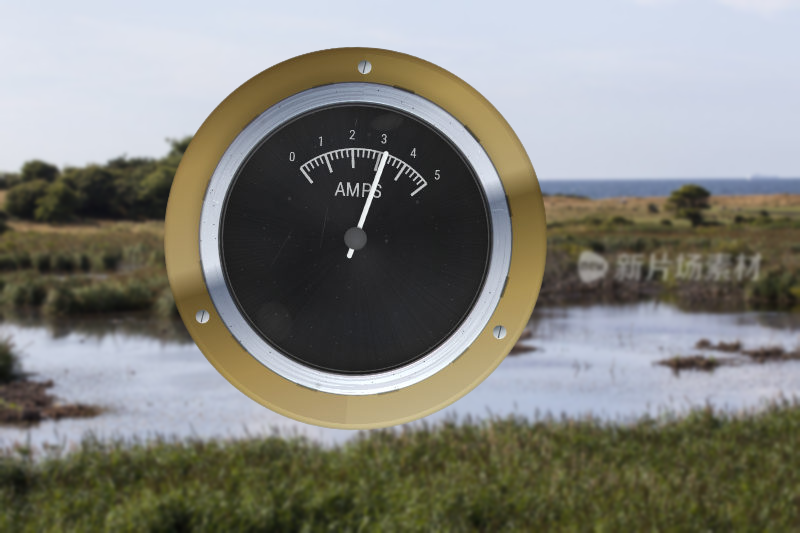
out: 3.2 A
